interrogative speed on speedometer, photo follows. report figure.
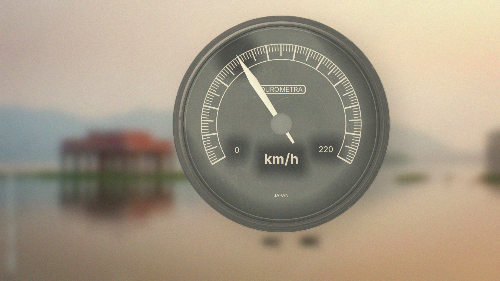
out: 80 km/h
